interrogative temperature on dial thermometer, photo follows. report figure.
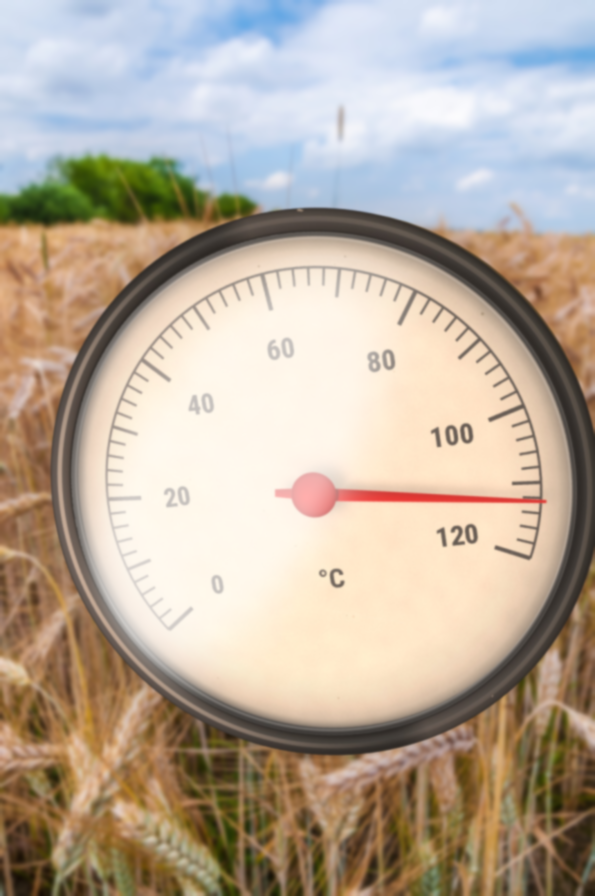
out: 112 °C
